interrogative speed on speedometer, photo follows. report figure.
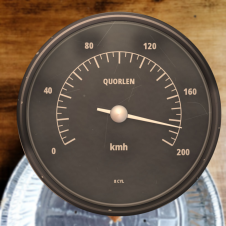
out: 185 km/h
